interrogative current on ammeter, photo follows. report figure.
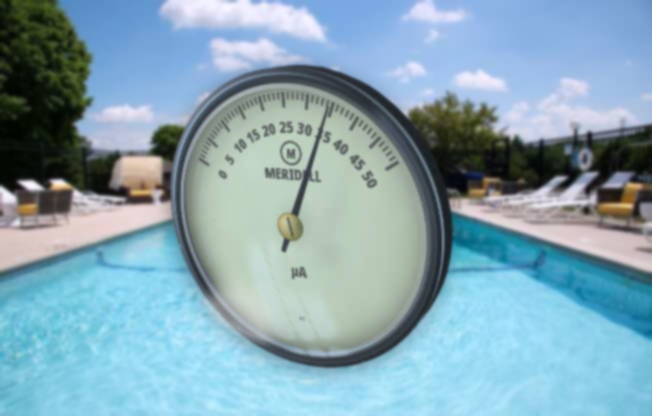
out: 35 µA
